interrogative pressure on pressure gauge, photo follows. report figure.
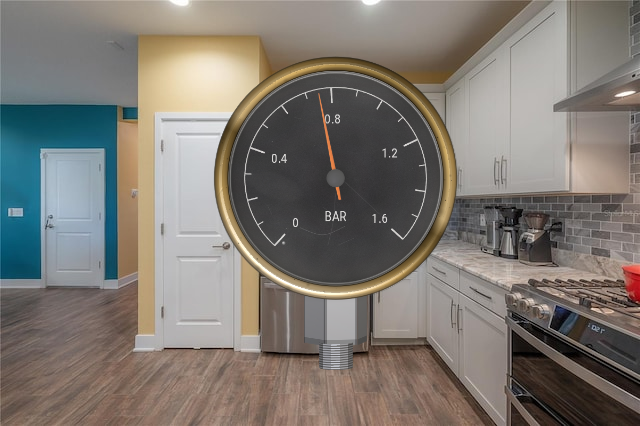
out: 0.75 bar
